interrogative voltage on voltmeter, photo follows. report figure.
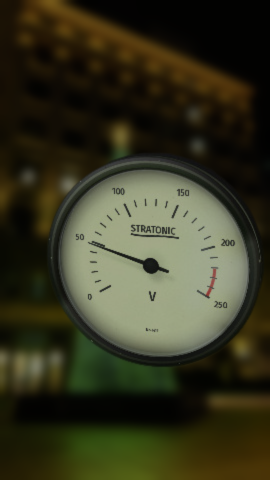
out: 50 V
